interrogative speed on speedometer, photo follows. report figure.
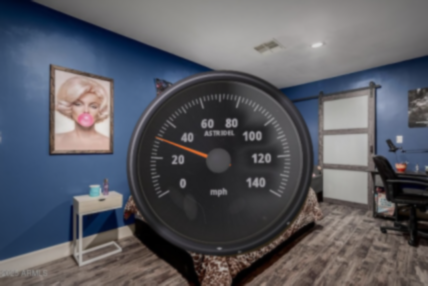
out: 30 mph
